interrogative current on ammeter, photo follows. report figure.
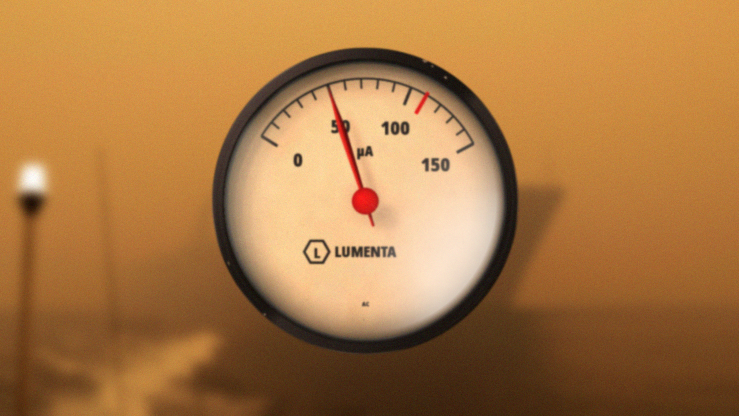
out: 50 µA
